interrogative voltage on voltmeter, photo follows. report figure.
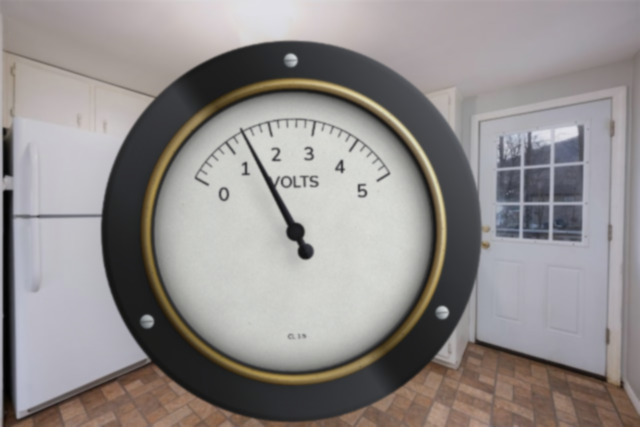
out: 1.4 V
